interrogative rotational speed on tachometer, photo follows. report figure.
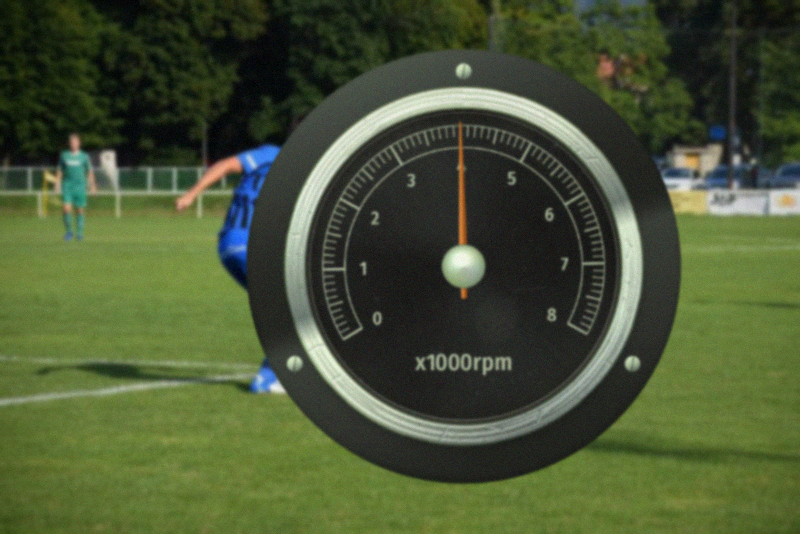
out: 4000 rpm
